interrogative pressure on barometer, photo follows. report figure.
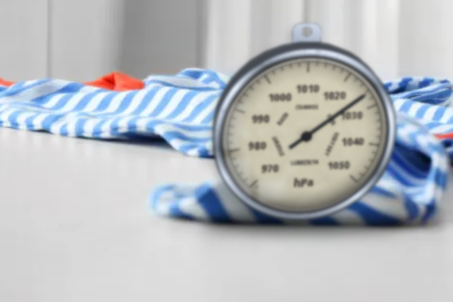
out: 1026 hPa
